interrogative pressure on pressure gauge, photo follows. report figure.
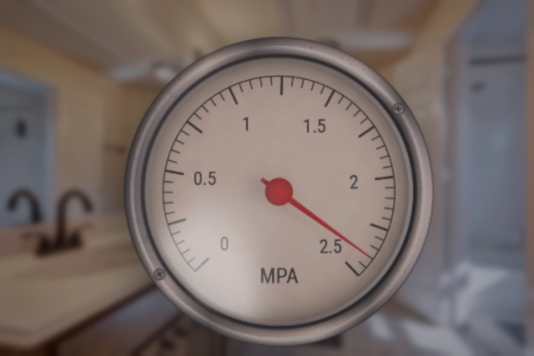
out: 2.4 MPa
